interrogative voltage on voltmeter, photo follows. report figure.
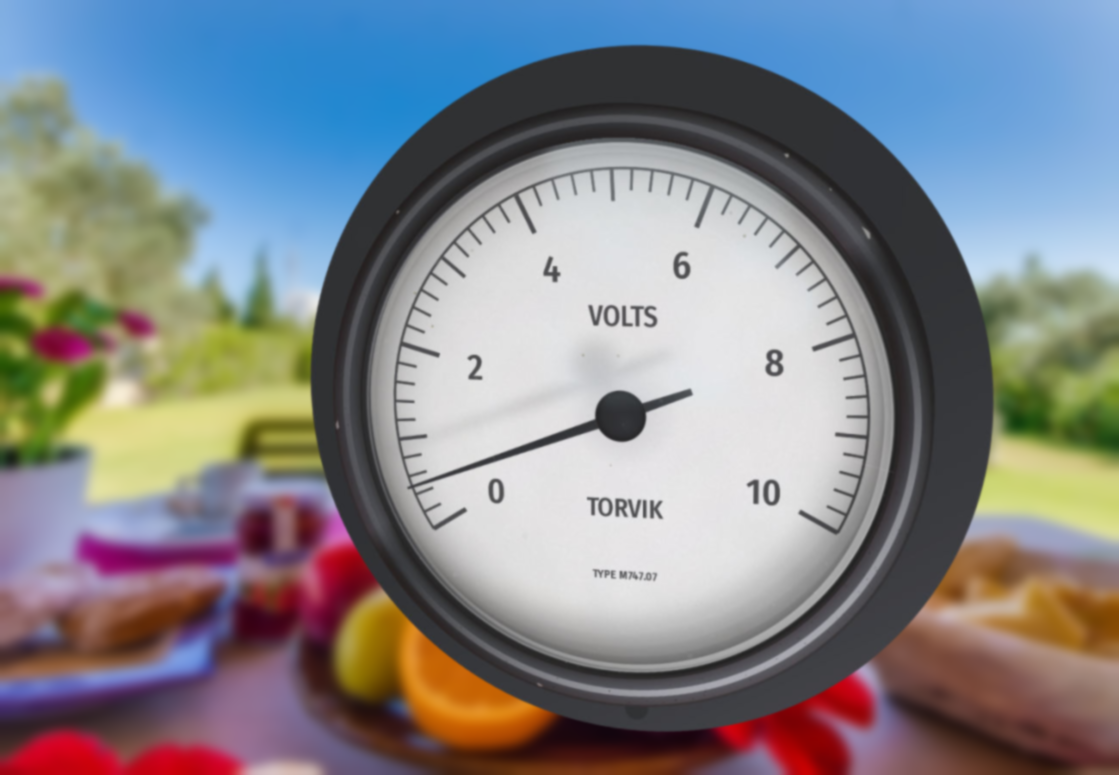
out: 0.5 V
